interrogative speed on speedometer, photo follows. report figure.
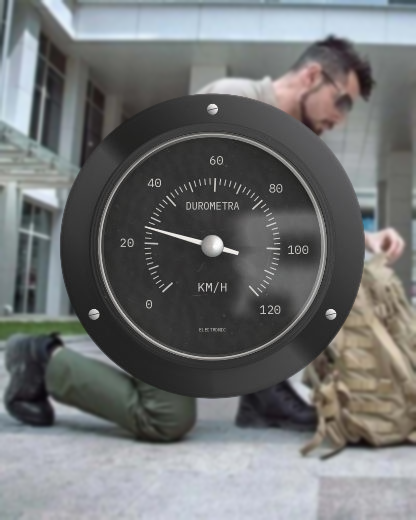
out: 26 km/h
